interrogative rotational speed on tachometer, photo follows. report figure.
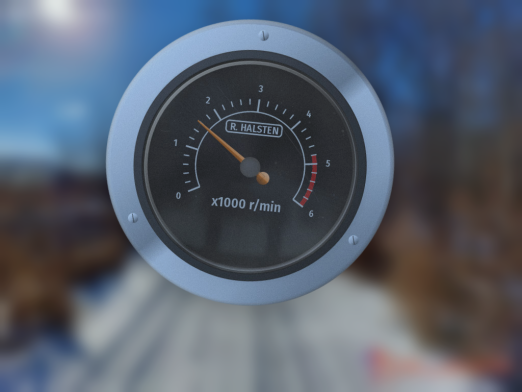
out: 1600 rpm
